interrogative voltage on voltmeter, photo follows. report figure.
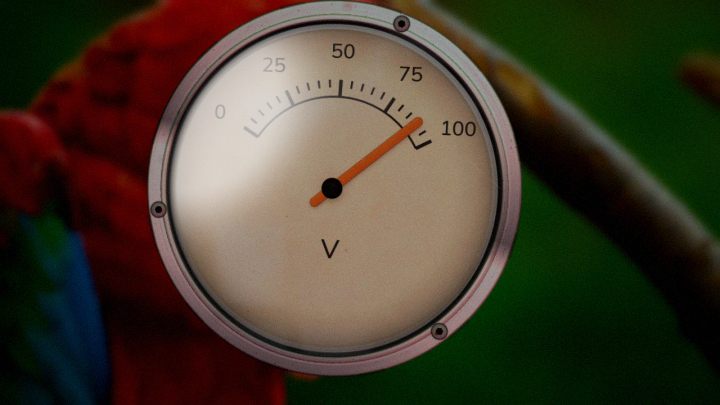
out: 90 V
